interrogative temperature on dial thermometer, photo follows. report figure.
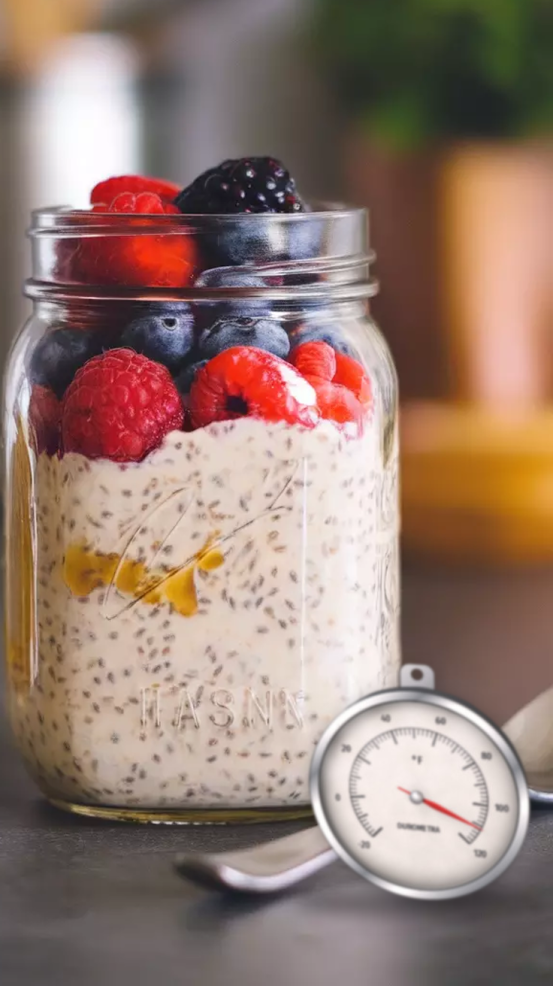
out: 110 °F
